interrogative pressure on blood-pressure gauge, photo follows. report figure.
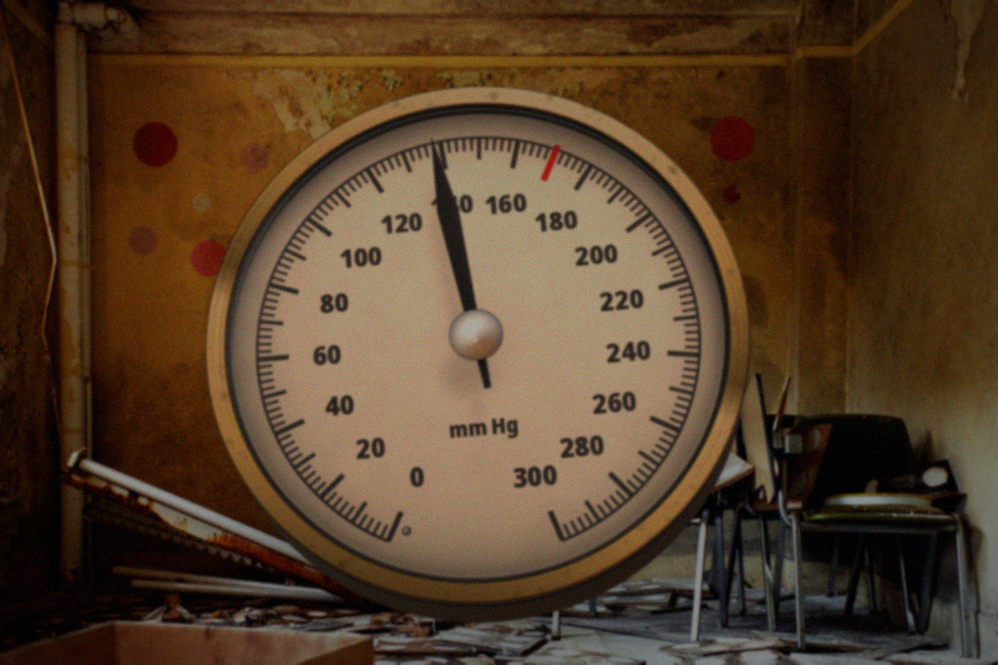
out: 138 mmHg
